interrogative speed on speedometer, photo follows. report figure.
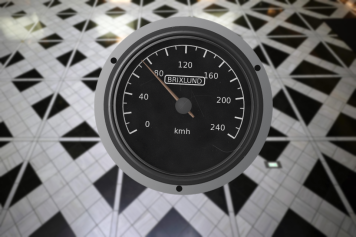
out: 75 km/h
